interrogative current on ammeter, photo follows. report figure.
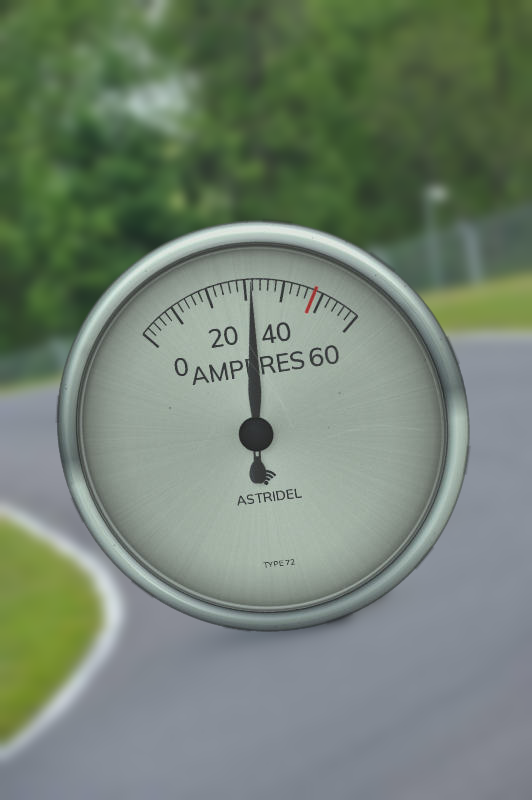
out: 32 A
